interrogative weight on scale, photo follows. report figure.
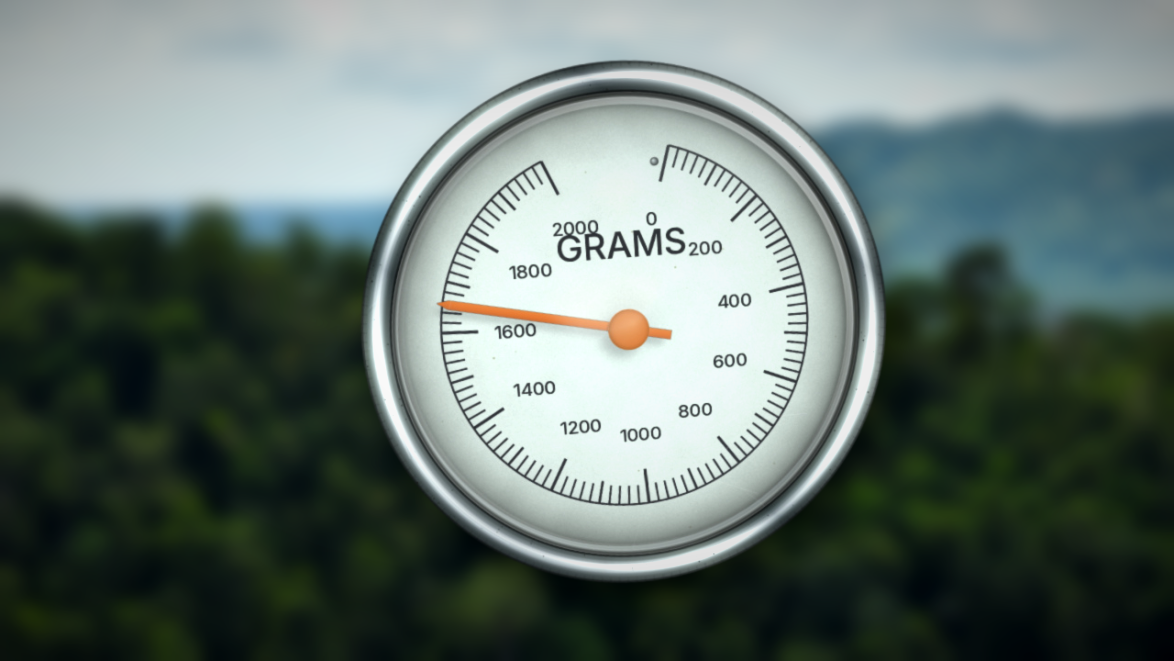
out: 1660 g
